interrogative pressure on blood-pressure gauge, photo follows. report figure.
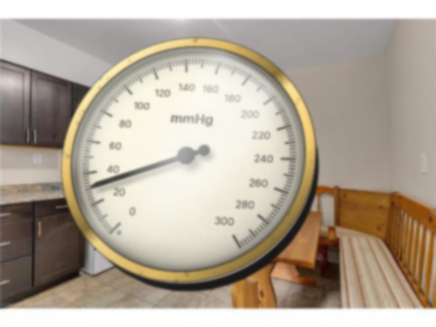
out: 30 mmHg
